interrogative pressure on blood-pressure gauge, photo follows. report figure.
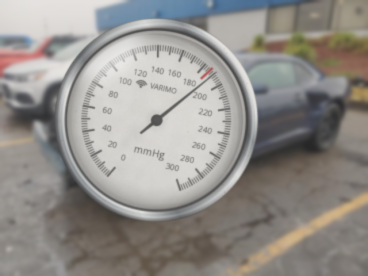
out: 190 mmHg
